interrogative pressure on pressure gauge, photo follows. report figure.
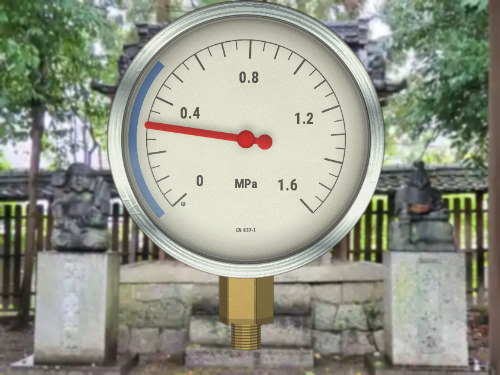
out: 0.3 MPa
